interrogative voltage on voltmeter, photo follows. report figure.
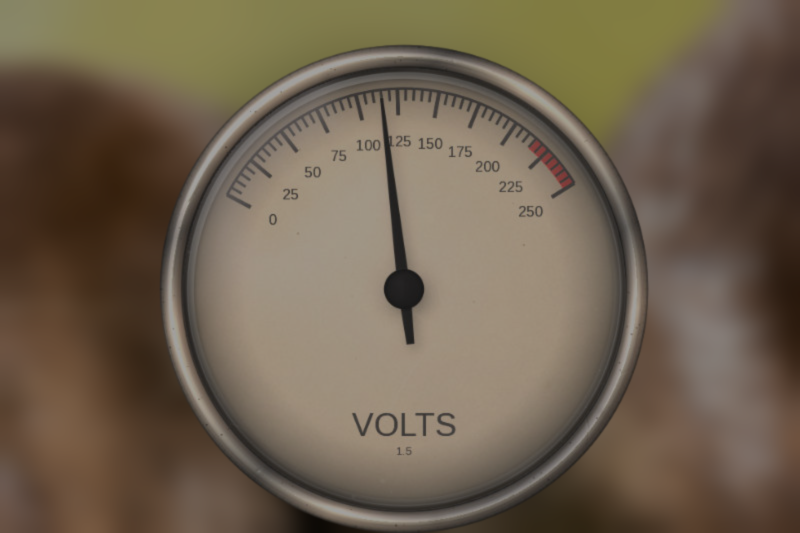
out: 115 V
